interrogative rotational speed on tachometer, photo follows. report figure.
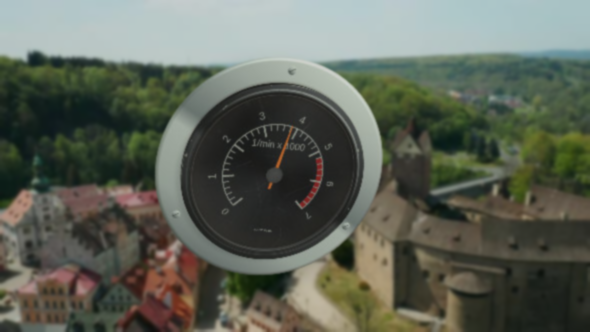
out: 3800 rpm
